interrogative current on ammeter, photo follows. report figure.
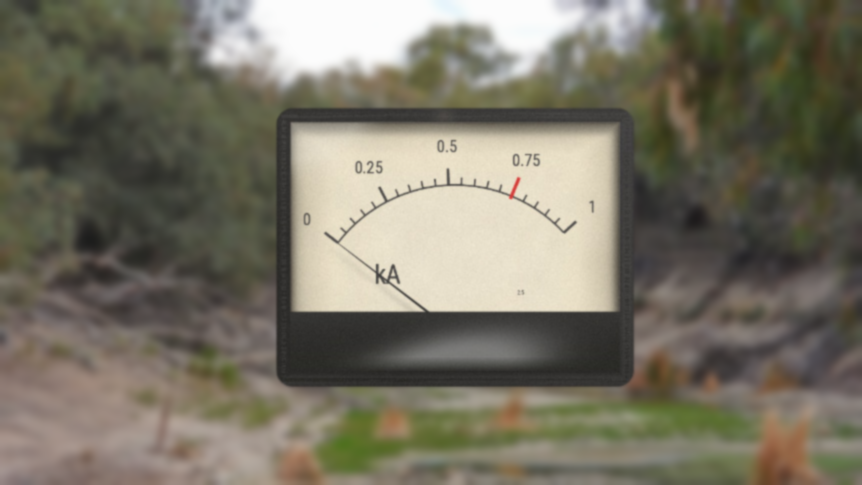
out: 0 kA
